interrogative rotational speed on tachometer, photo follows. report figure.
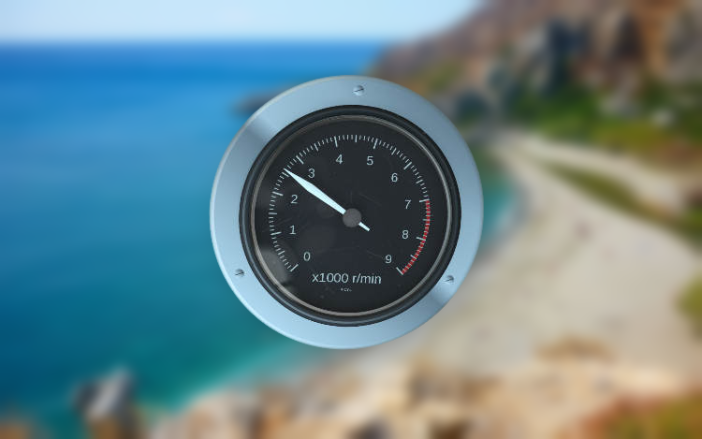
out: 2600 rpm
